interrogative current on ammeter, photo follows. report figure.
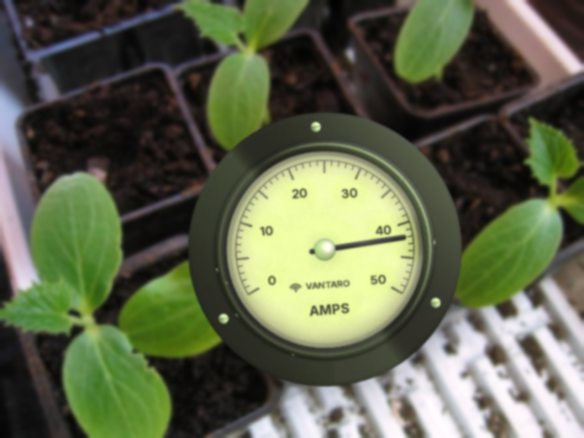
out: 42 A
